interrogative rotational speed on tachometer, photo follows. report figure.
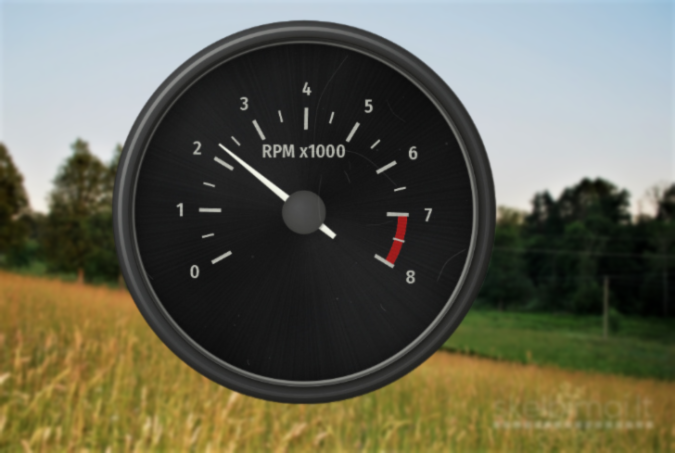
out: 2250 rpm
